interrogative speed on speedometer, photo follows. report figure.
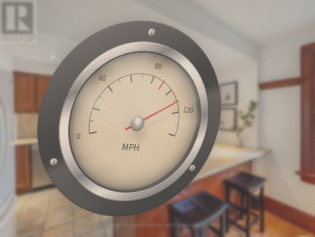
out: 110 mph
